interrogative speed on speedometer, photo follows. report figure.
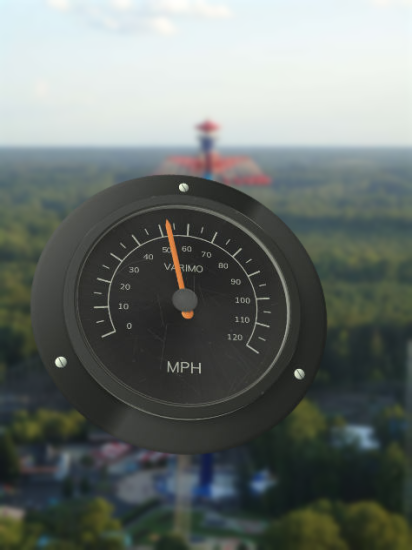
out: 52.5 mph
